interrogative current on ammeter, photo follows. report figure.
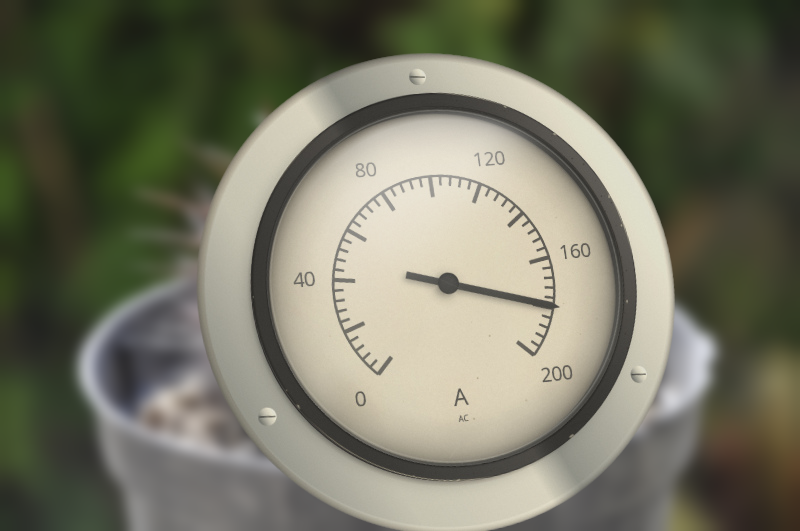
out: 180 A
